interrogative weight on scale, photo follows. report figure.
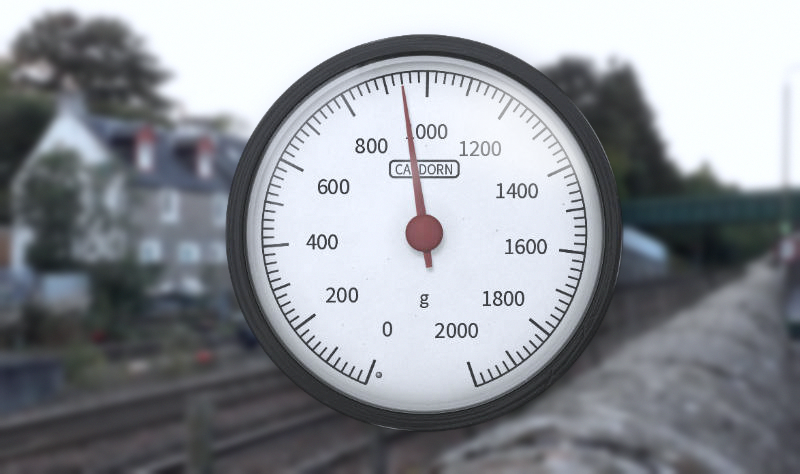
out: 940 g
